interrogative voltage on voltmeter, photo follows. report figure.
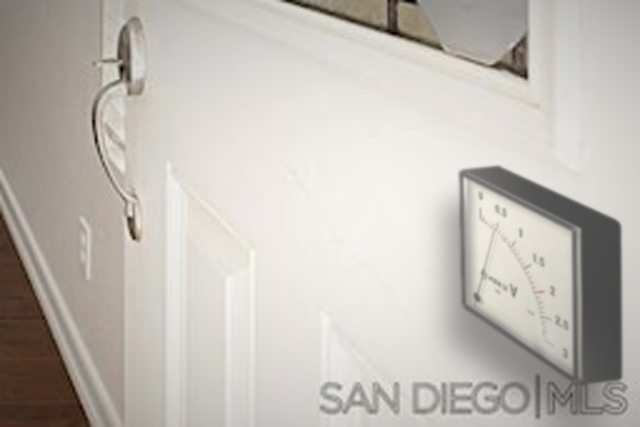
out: 0.5 V
